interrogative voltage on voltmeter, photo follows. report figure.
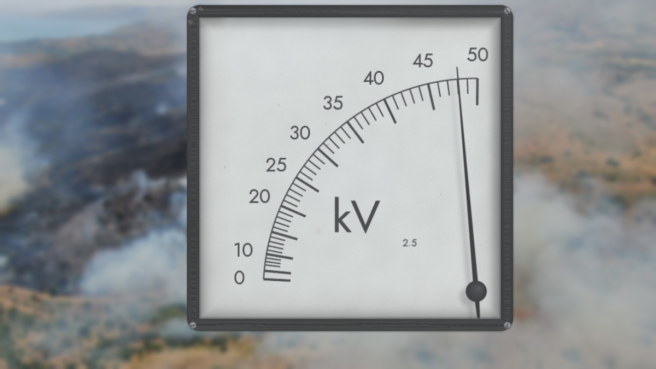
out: 48 kV
